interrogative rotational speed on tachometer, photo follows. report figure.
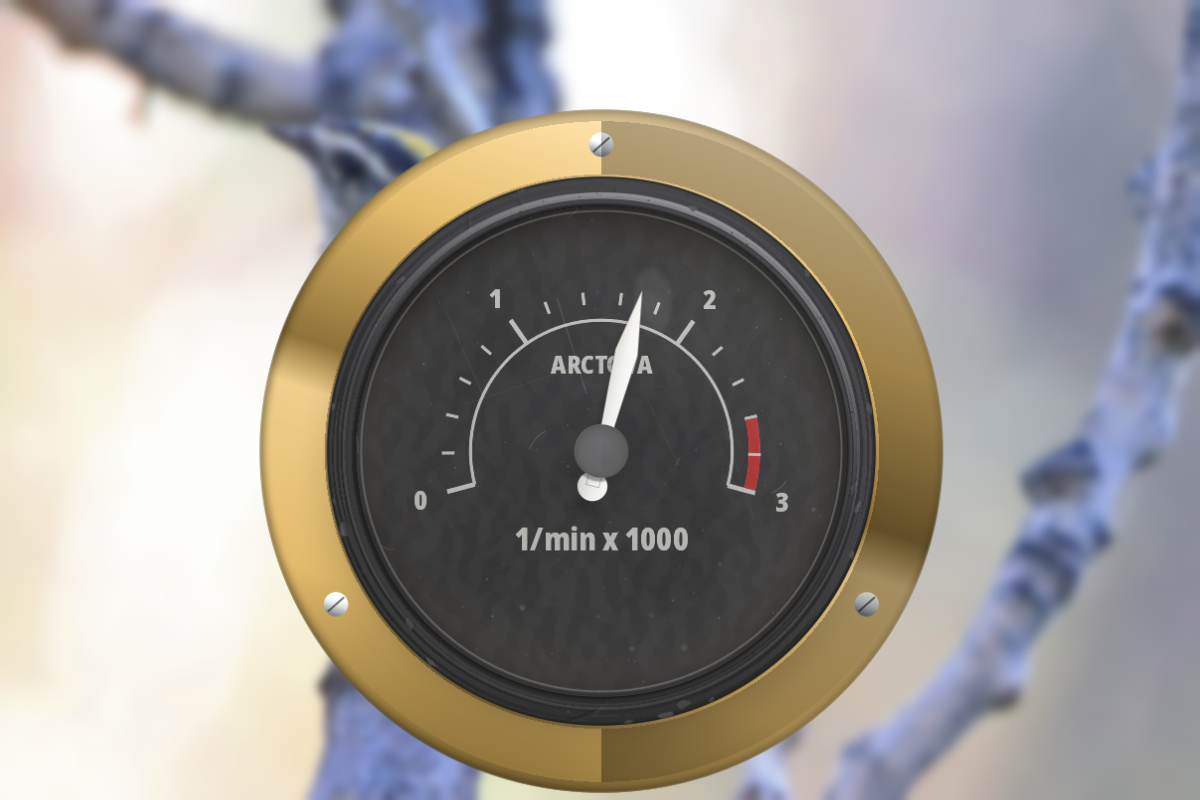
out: 1700 rpm
